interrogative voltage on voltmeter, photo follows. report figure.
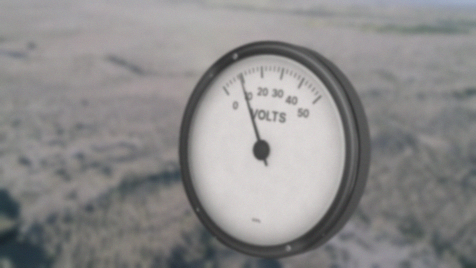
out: 10 V
